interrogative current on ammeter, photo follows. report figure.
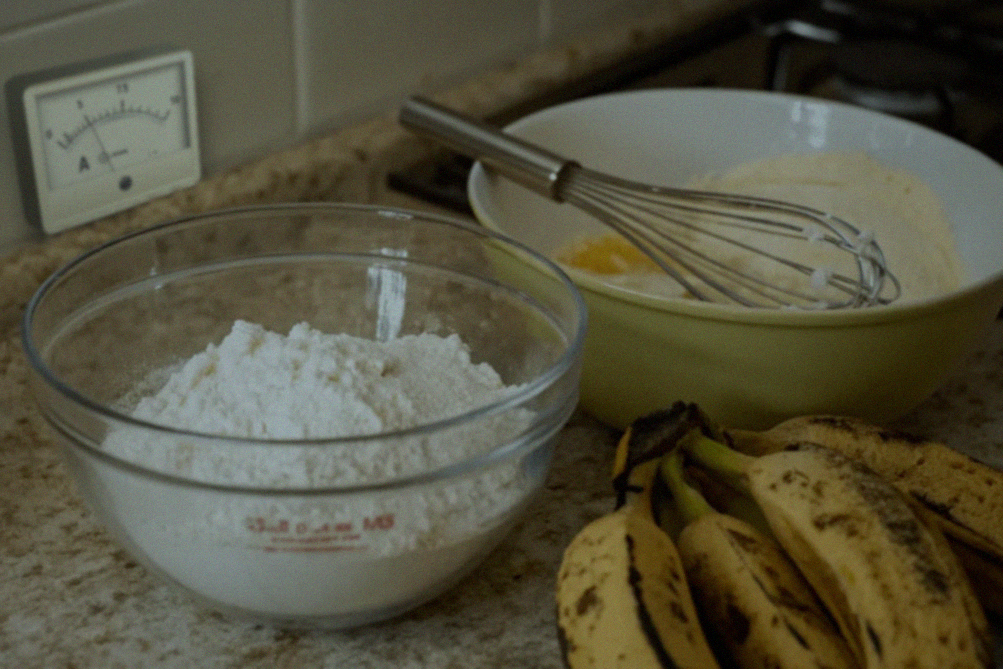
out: 5 A
